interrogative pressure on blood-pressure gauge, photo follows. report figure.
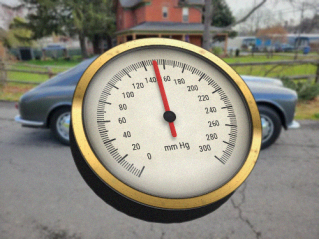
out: 150 mmHg
